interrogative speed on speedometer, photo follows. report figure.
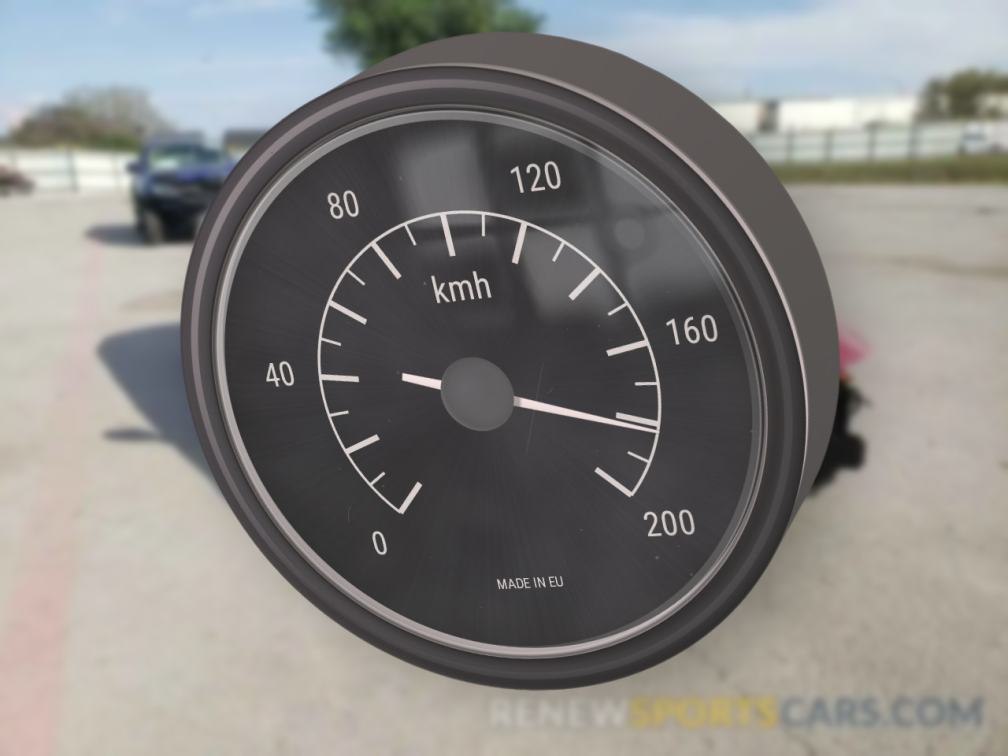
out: 180 km/h
